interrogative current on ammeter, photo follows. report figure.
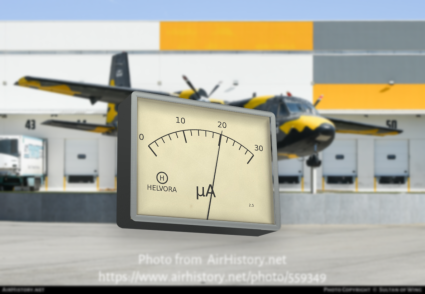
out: 20 µA
